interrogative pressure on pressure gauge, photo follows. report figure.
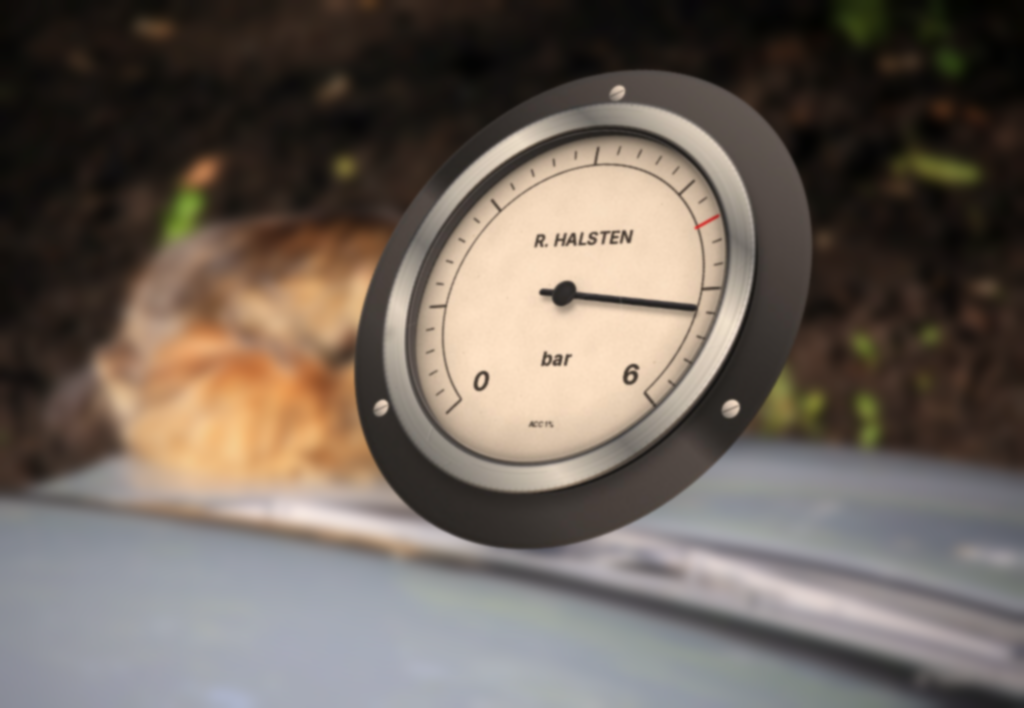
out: 5.2 bar
